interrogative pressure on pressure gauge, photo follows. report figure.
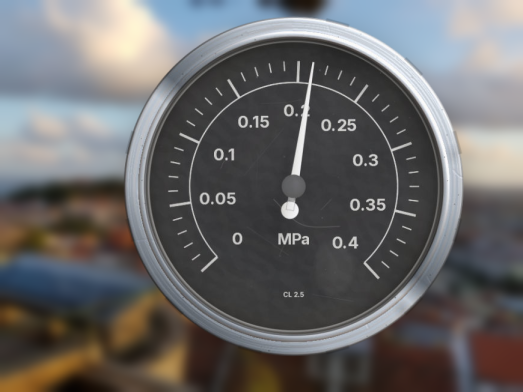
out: 0.21 MPa
